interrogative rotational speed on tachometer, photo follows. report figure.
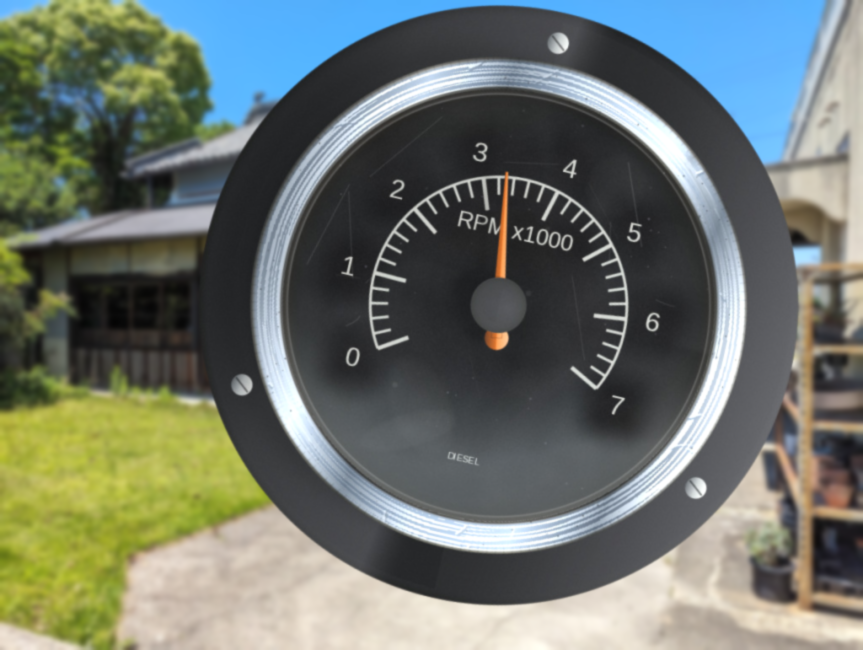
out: 3300 rpm
